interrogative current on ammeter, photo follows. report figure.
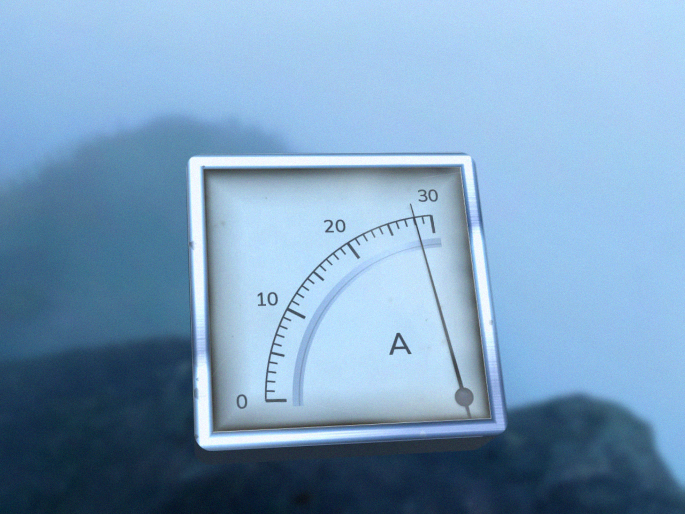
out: 28 A
